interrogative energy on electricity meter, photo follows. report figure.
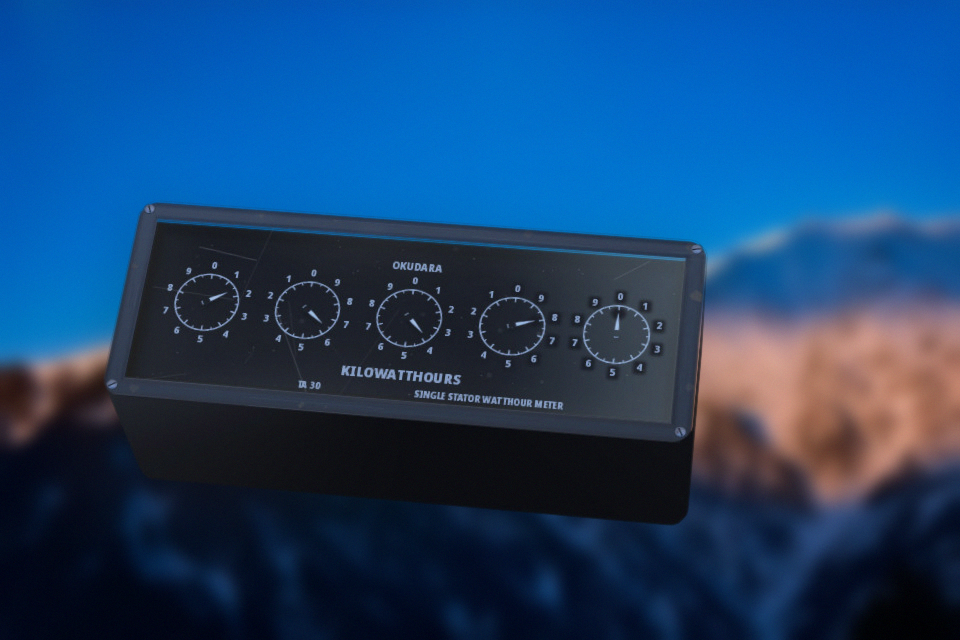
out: 16380 kWh
